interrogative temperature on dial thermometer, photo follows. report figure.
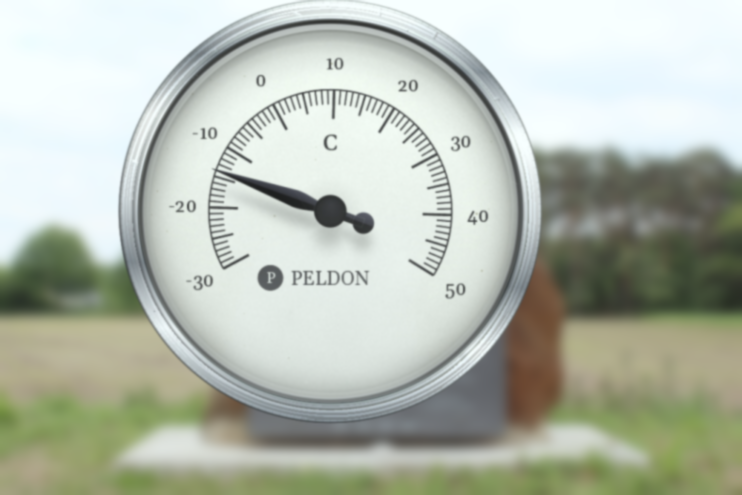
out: -14 °C
